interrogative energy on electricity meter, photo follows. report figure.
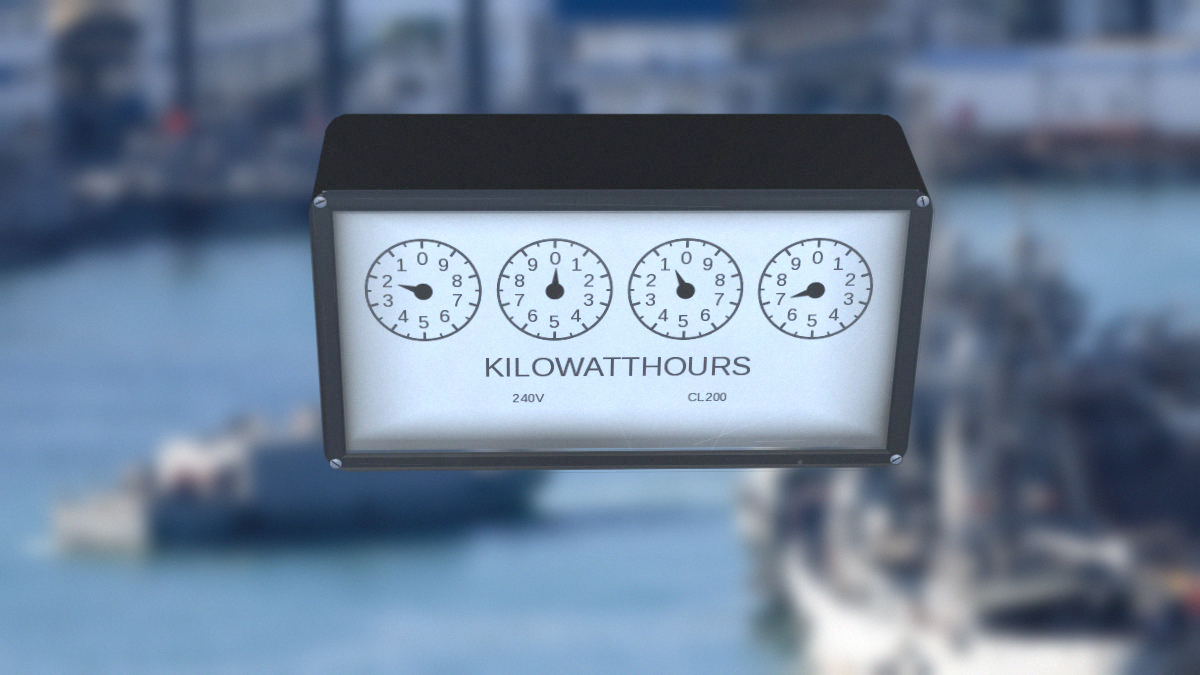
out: 2007 kWh
